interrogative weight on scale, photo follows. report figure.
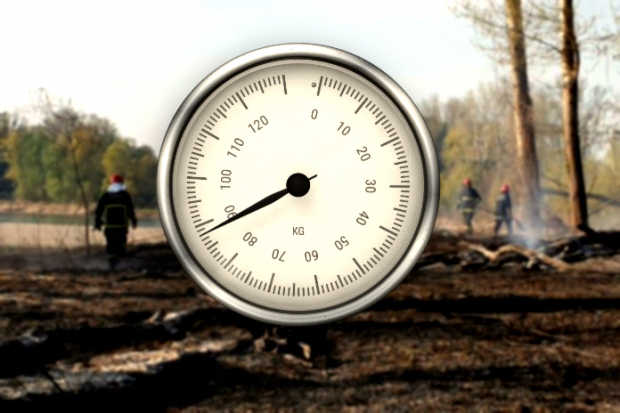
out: 88 kg
